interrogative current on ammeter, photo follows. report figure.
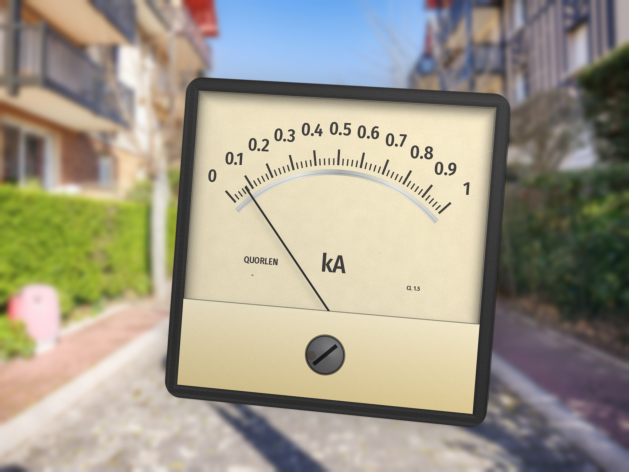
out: 0.08 kA
